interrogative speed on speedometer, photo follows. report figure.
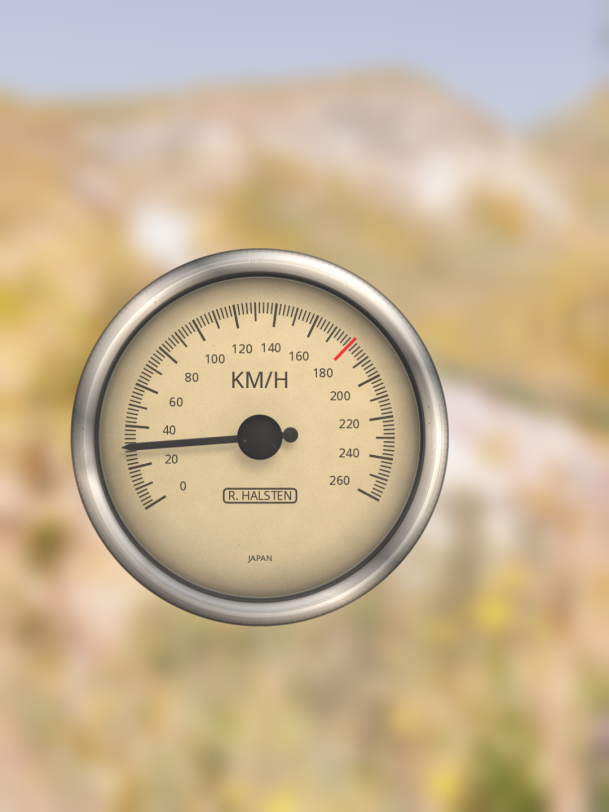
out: 30 km/h
